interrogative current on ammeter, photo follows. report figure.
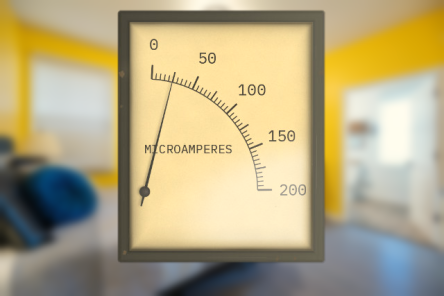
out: 25 µA
